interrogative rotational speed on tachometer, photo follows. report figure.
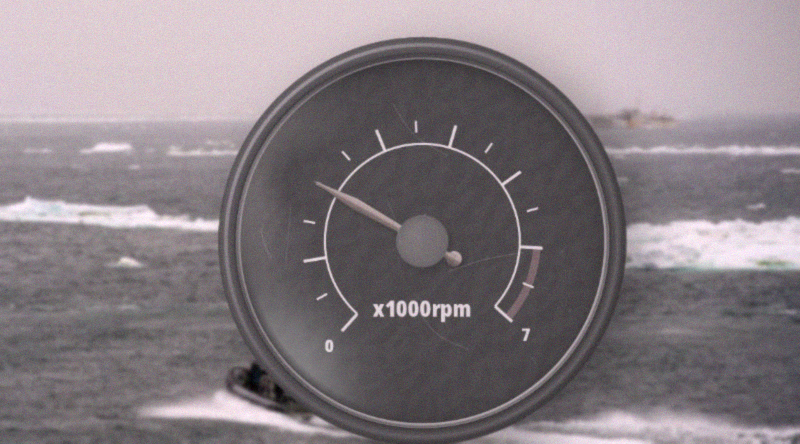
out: 2000 rpm
